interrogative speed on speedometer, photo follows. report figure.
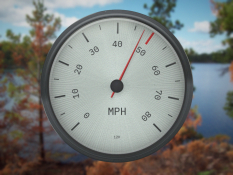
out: 47.5 mph
